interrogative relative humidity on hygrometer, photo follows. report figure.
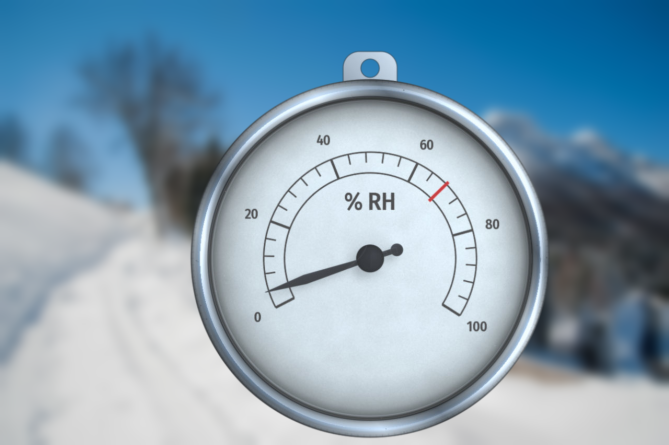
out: 4 %
